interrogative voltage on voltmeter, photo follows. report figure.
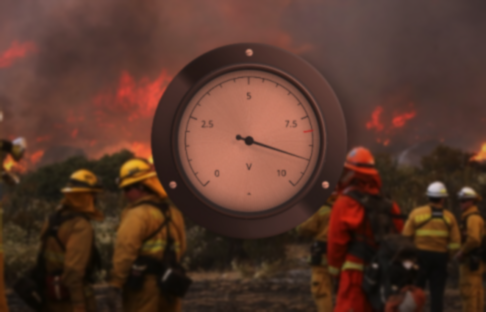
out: 9 V
